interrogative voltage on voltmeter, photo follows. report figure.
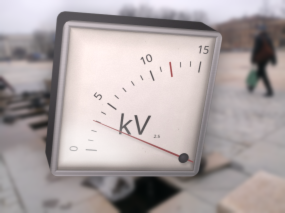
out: 3 kV
